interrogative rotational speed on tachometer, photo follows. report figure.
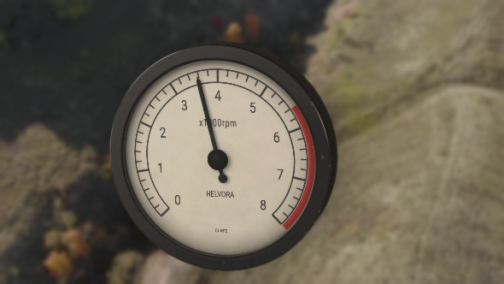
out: 3600 rpm
